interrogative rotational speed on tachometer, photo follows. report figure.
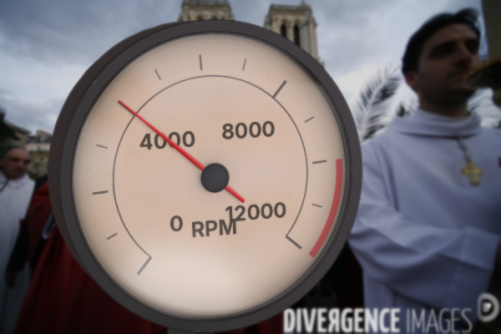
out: 4000 rpm
